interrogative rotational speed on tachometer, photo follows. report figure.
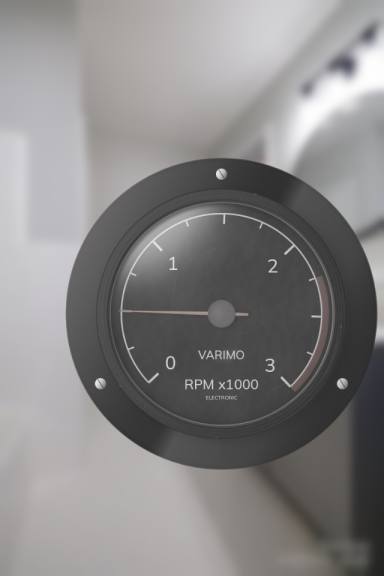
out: 500 rpm
